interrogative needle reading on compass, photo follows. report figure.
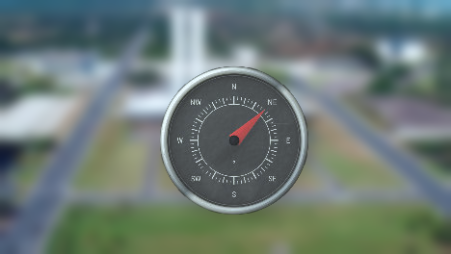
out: 45 °
